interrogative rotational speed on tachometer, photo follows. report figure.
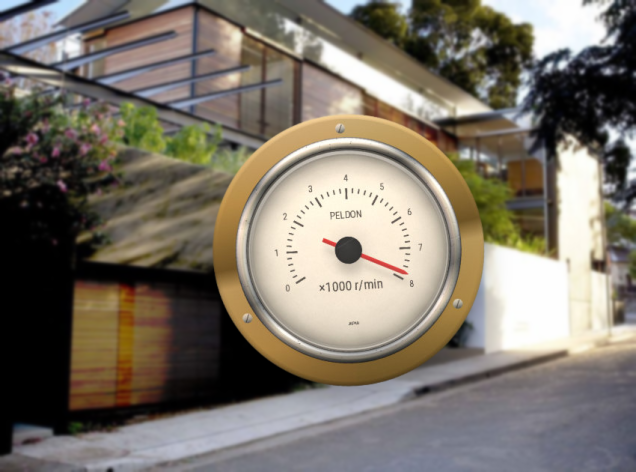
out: 7800 rpm
